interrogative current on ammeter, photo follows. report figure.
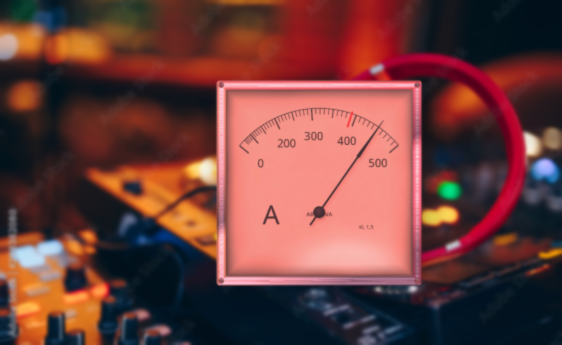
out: 450 A
